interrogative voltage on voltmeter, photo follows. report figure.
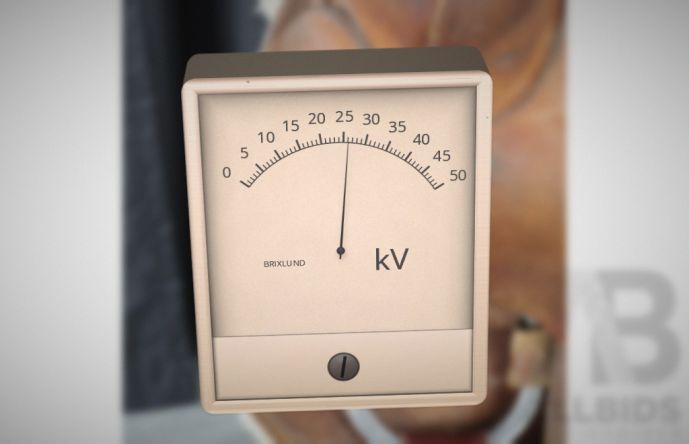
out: 26 kV
